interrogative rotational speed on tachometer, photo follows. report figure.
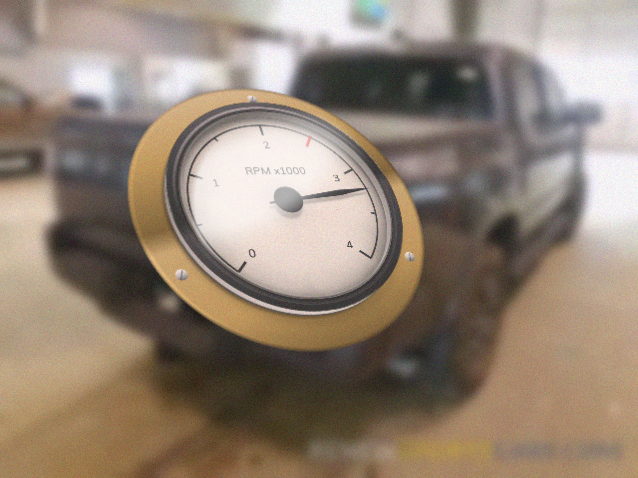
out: 3250 rpm
